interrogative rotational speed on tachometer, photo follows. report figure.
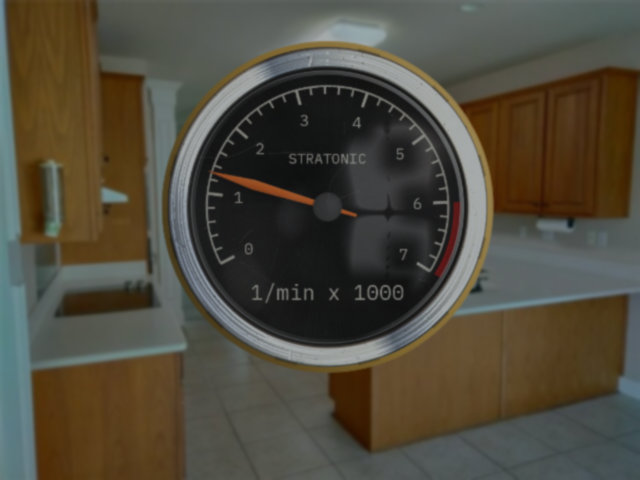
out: 1300 rpm
